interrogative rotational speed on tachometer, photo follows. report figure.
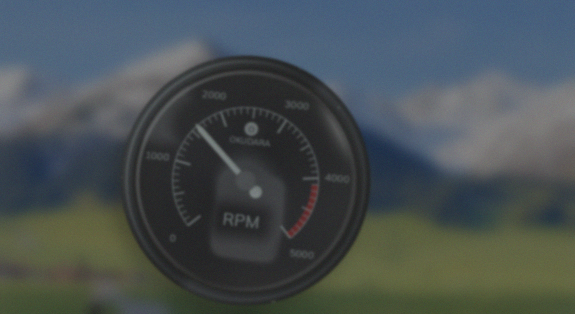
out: 1600 rpm
